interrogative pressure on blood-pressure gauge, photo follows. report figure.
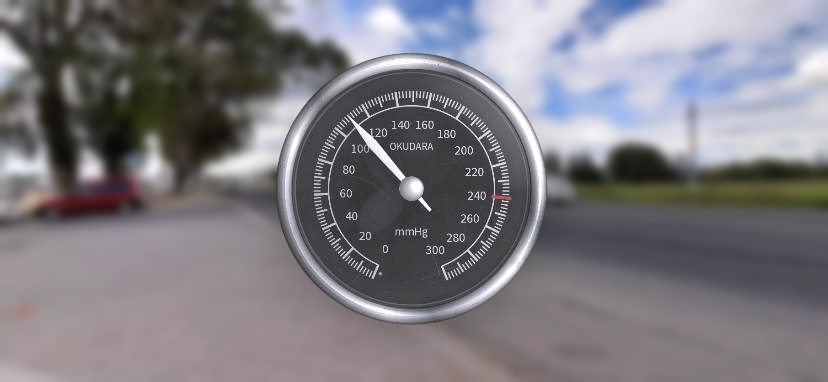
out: 110 mmHg
